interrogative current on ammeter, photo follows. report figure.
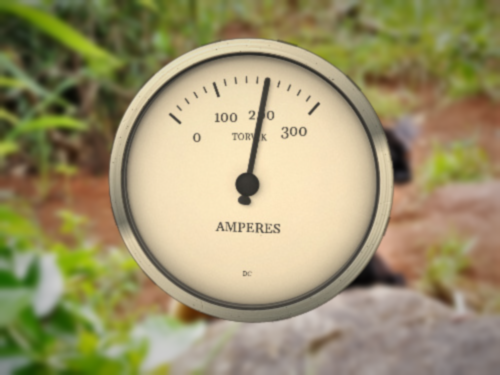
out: 200 A
